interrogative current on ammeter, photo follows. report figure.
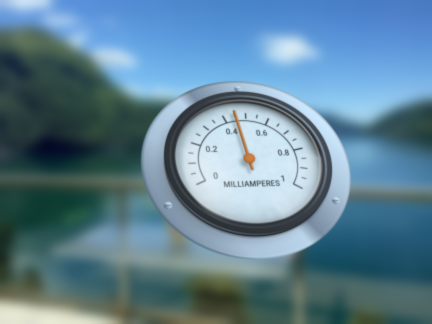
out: 0.45 mA
